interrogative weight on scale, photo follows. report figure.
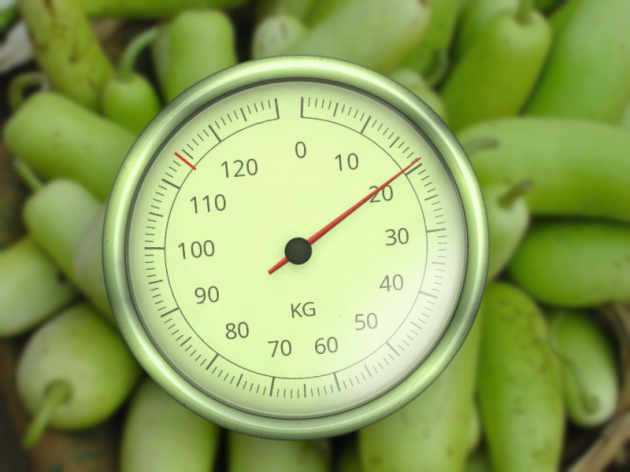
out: 19 kg
